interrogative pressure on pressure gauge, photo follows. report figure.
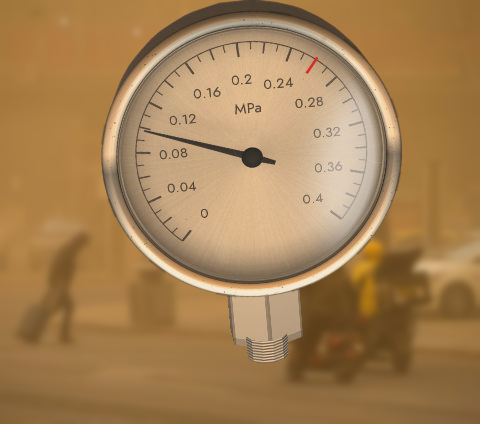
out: 0.1 MPa
